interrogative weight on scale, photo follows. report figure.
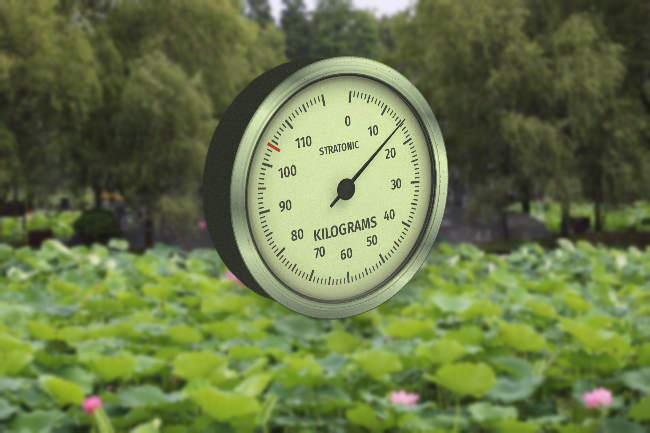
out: 15 kg
